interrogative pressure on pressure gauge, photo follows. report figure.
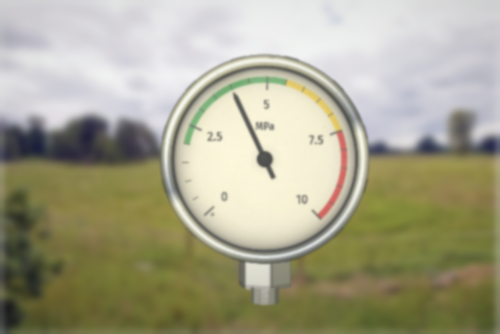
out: 4 MPa
